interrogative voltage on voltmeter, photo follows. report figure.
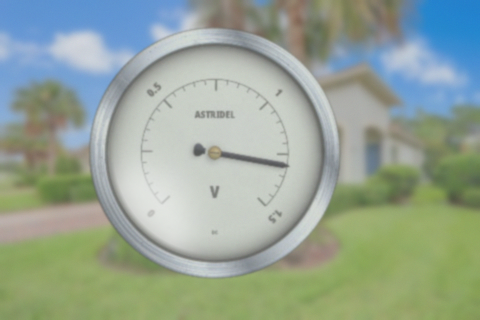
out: 1.3 V
